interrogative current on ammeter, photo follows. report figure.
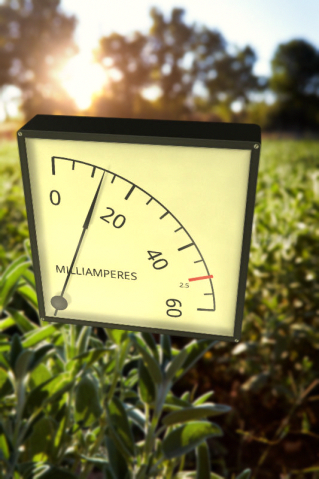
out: 12.5 mA
